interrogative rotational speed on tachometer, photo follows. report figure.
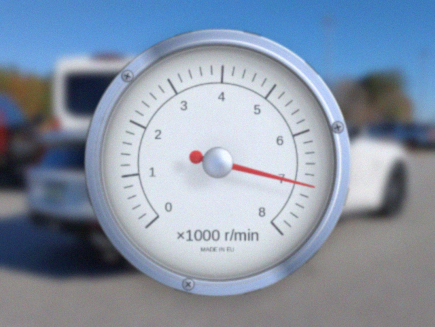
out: 7000 rpm
